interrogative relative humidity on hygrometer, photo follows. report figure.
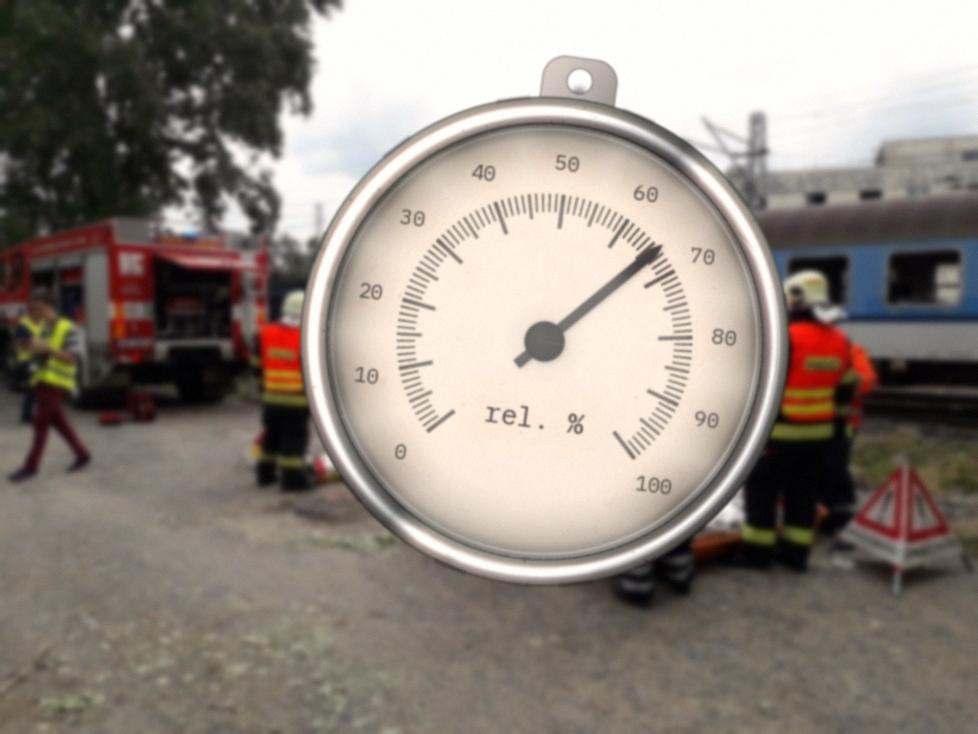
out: 66 %
